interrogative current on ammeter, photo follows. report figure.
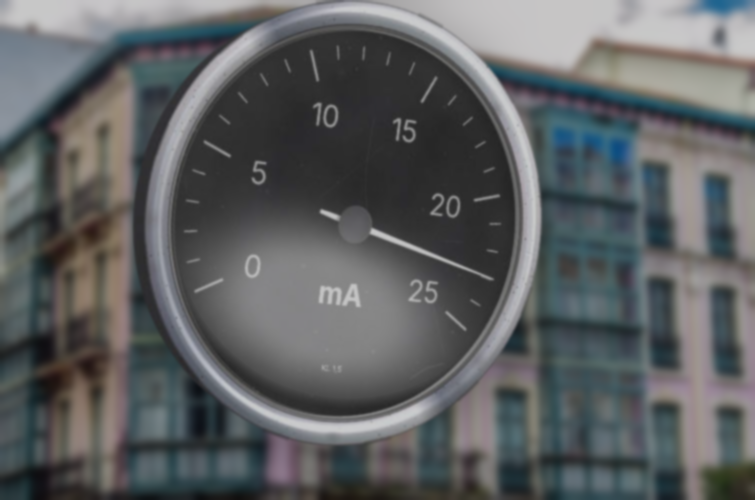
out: 23 mA
